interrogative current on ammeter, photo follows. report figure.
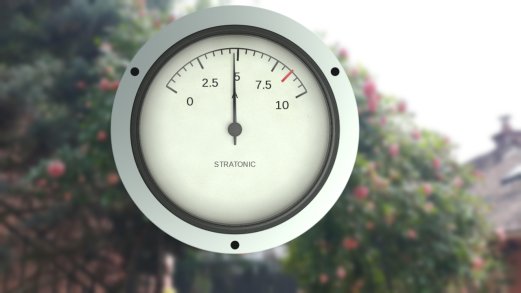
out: 4.75 A
